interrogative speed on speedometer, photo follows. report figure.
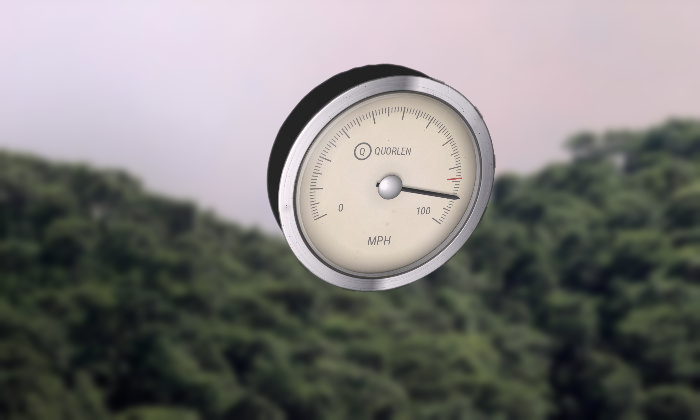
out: 90 mph
